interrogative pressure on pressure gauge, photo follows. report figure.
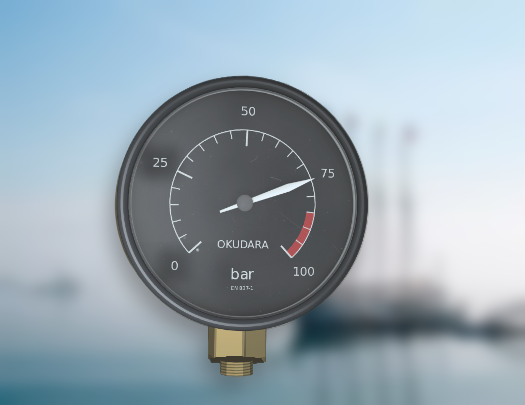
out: 75 bar
